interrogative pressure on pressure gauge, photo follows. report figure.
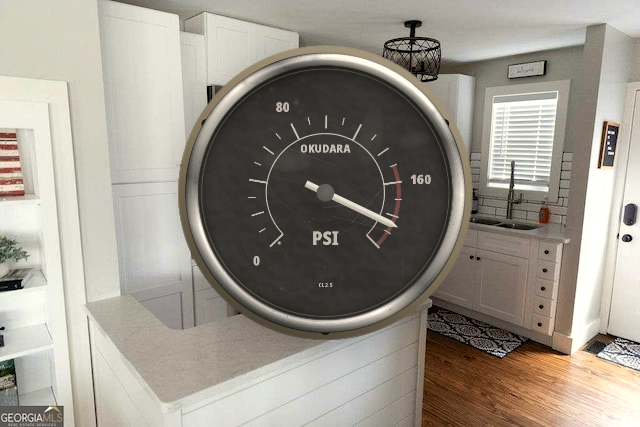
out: 185 psi
